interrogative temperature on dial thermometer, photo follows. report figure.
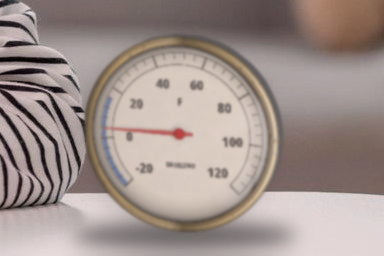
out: 4 °F
